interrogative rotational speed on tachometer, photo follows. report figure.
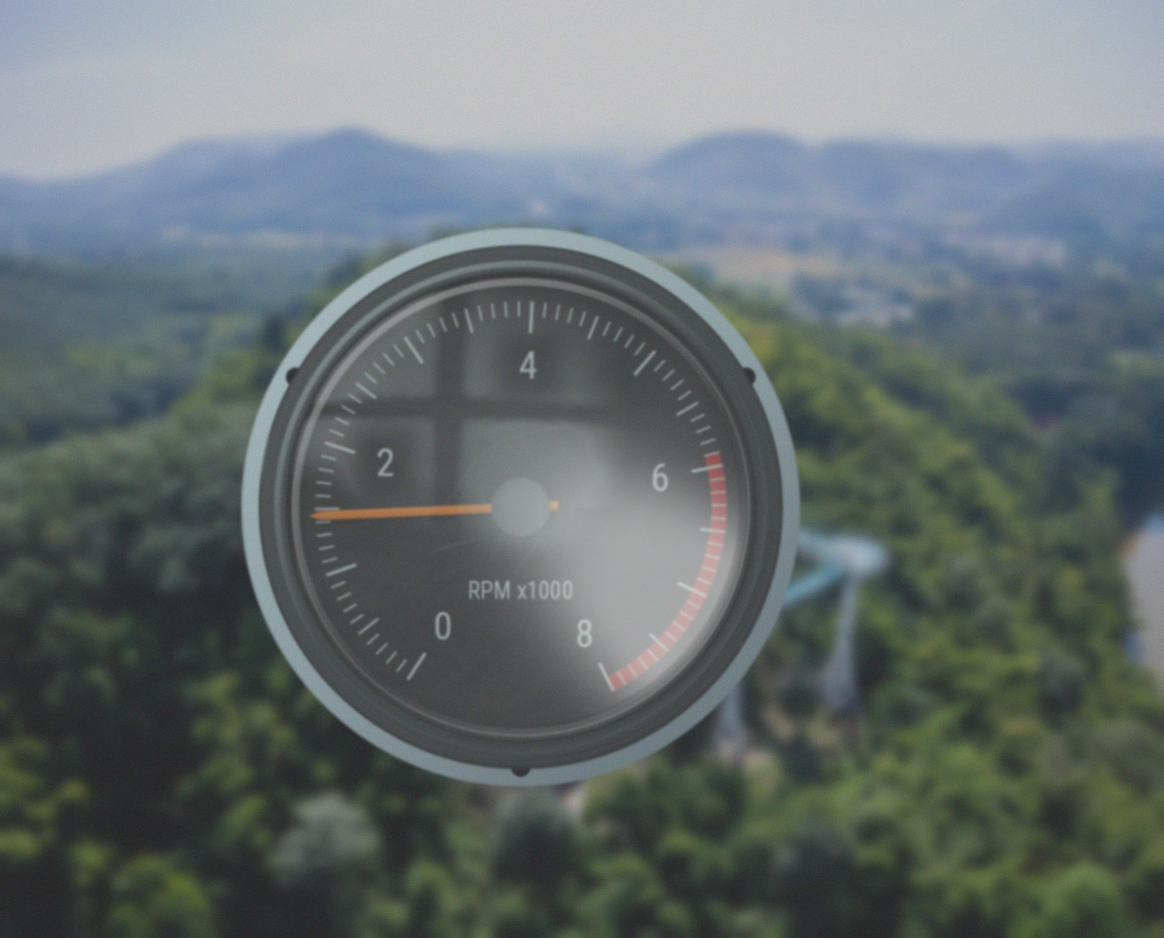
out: 1450 rpm
